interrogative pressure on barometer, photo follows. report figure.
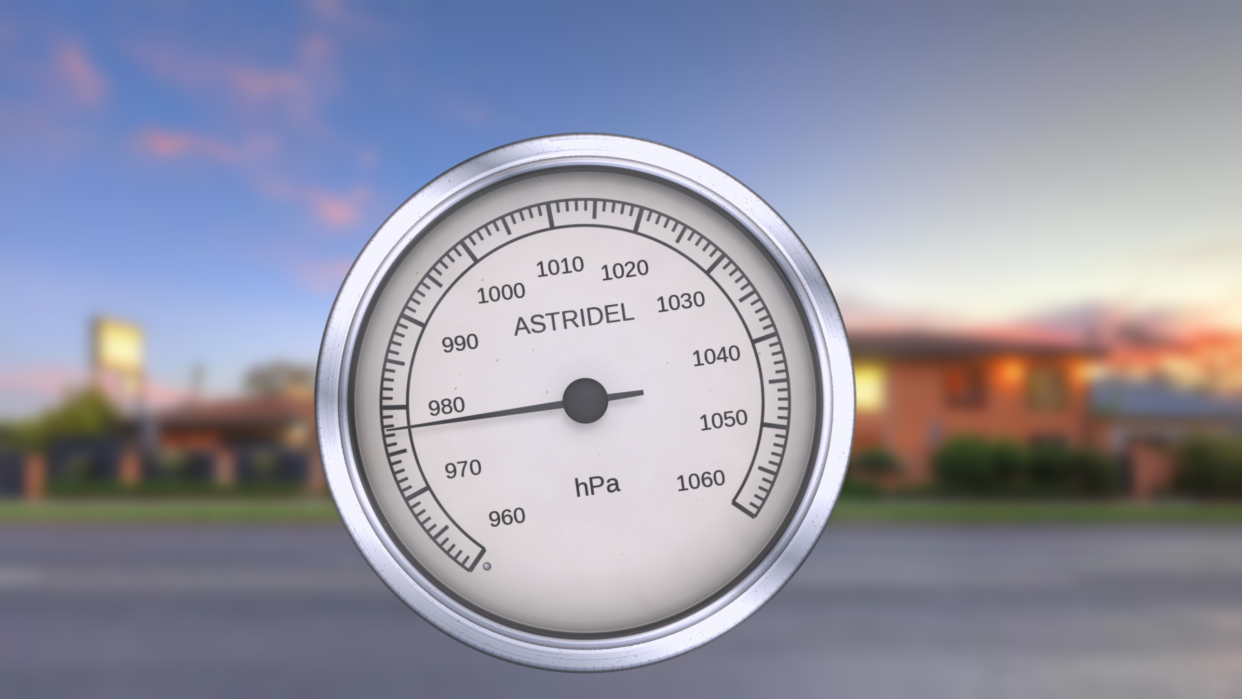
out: 977.5 hPa
